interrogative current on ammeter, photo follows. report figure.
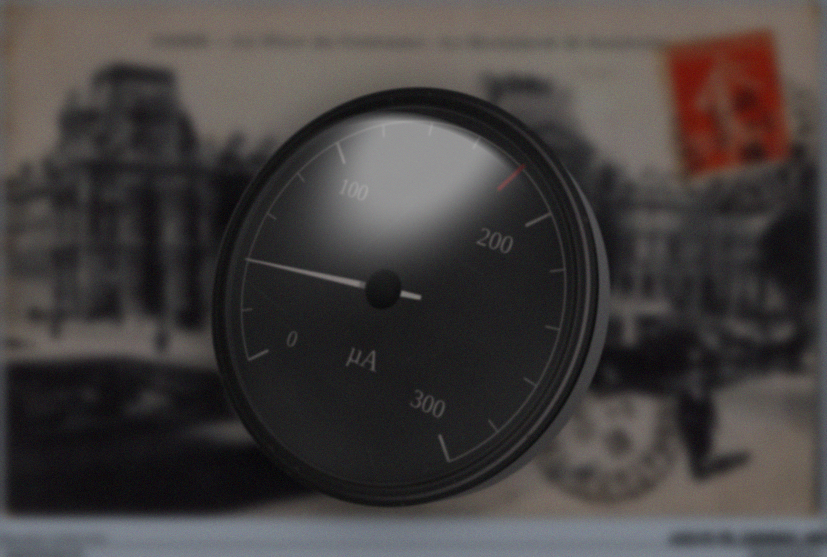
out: 40 µA
